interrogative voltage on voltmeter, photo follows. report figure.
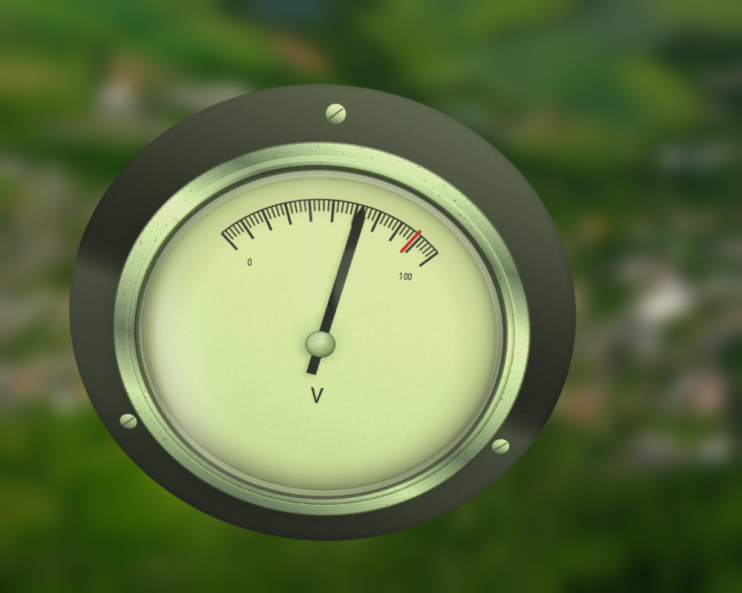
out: 62 V
